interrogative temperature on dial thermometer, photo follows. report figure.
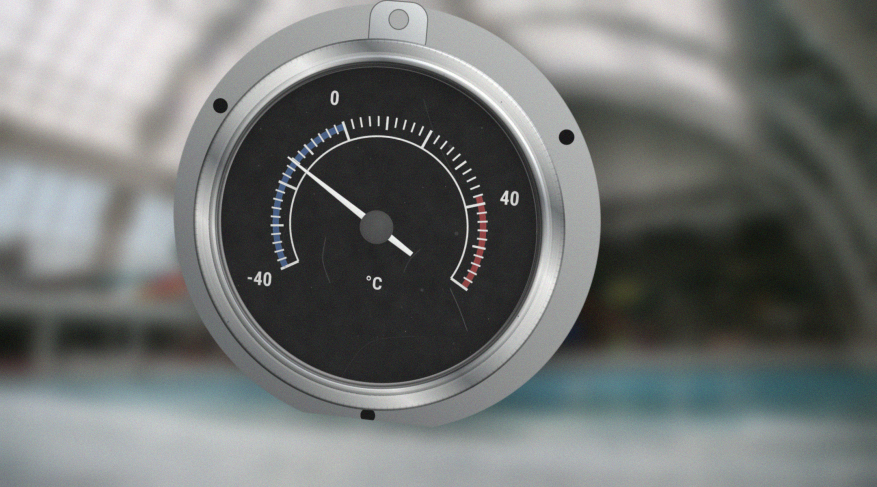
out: -14 °C
